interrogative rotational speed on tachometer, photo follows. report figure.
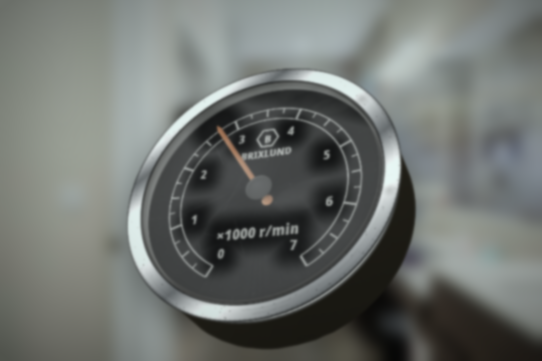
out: 2750 rpm
